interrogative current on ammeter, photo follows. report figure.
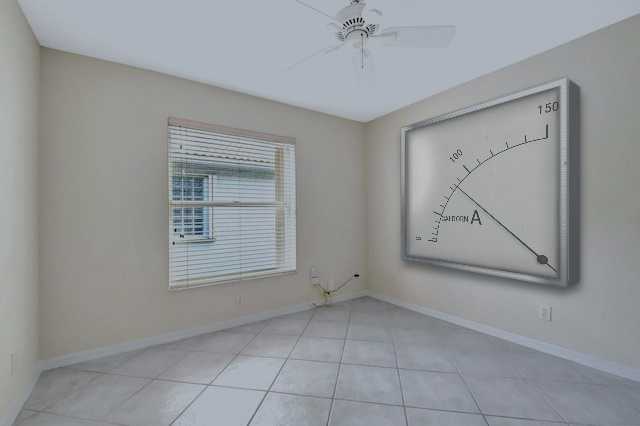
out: 85 A
